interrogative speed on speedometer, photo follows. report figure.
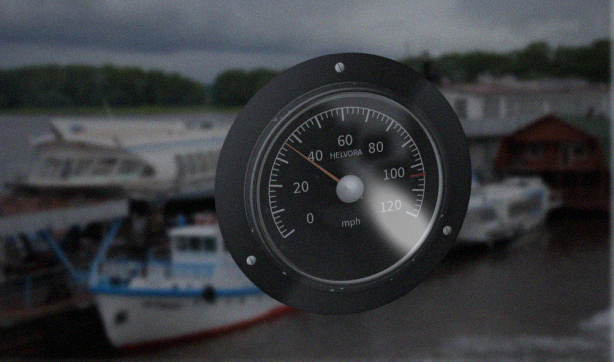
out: 36 mph
